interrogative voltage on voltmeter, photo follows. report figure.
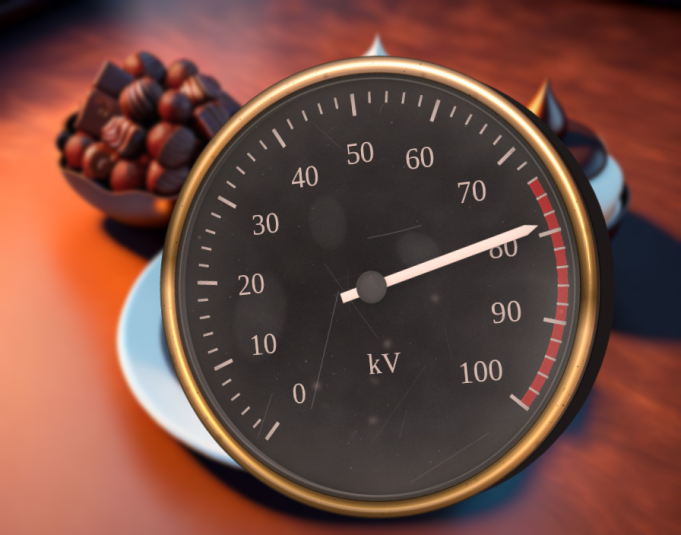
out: 79 kV
